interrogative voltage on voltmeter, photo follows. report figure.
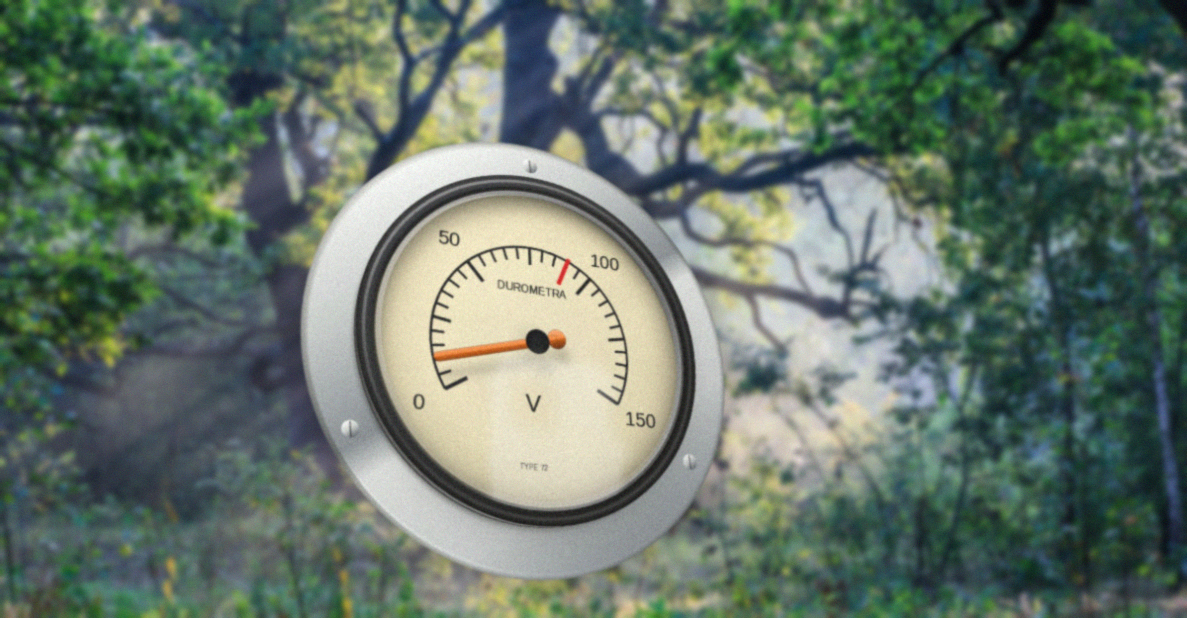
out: 10 V
